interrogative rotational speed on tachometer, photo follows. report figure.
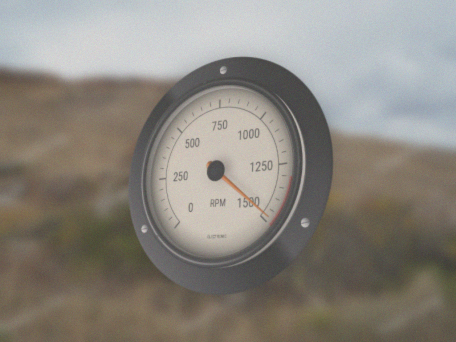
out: 1475 rpm
